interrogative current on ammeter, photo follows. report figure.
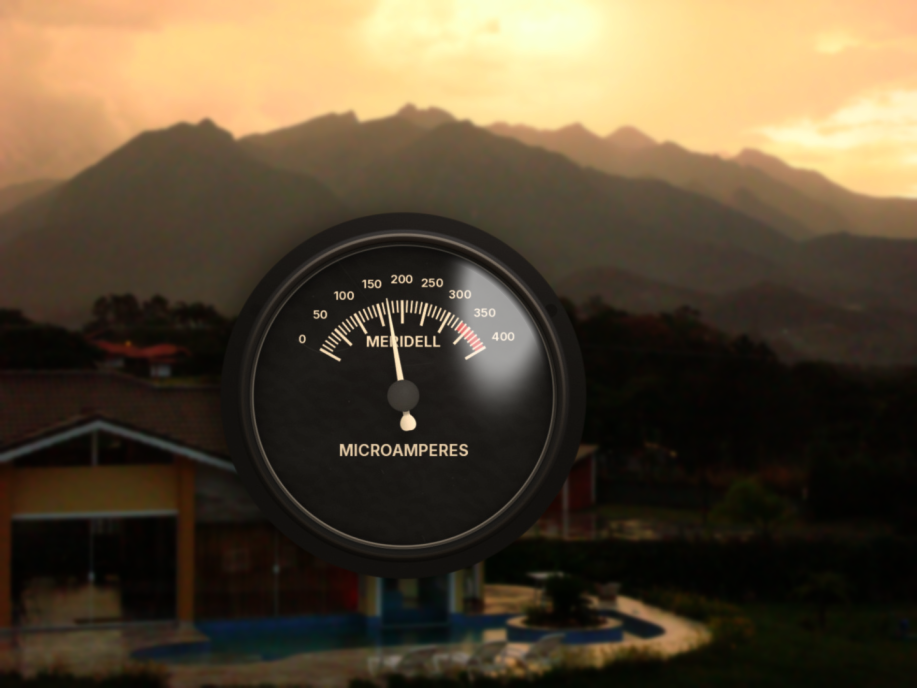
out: 170 µA
